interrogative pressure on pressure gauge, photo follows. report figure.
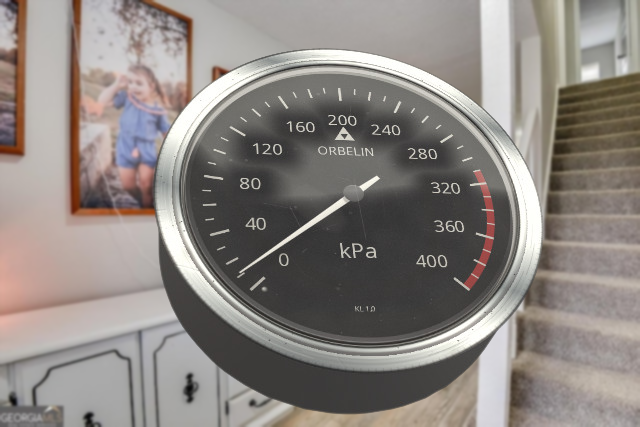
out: 10 kPa
